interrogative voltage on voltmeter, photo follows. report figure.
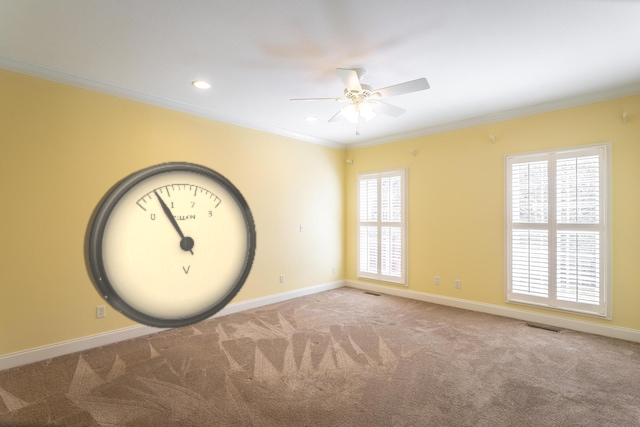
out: 0.6 V
